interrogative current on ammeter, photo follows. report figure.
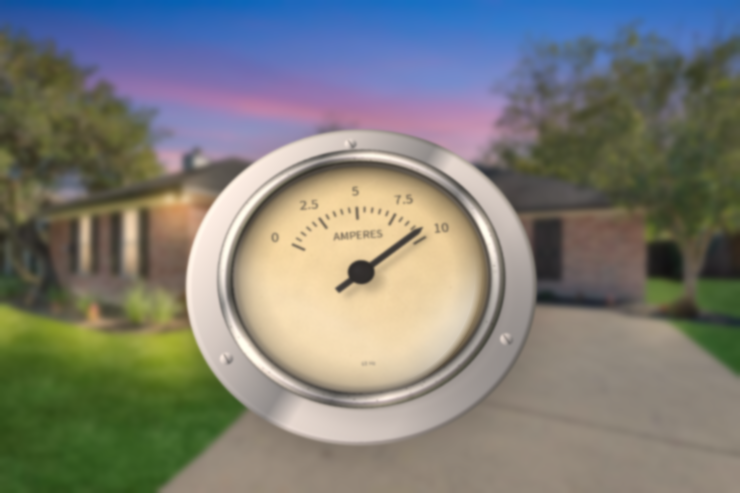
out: 9.5 A
